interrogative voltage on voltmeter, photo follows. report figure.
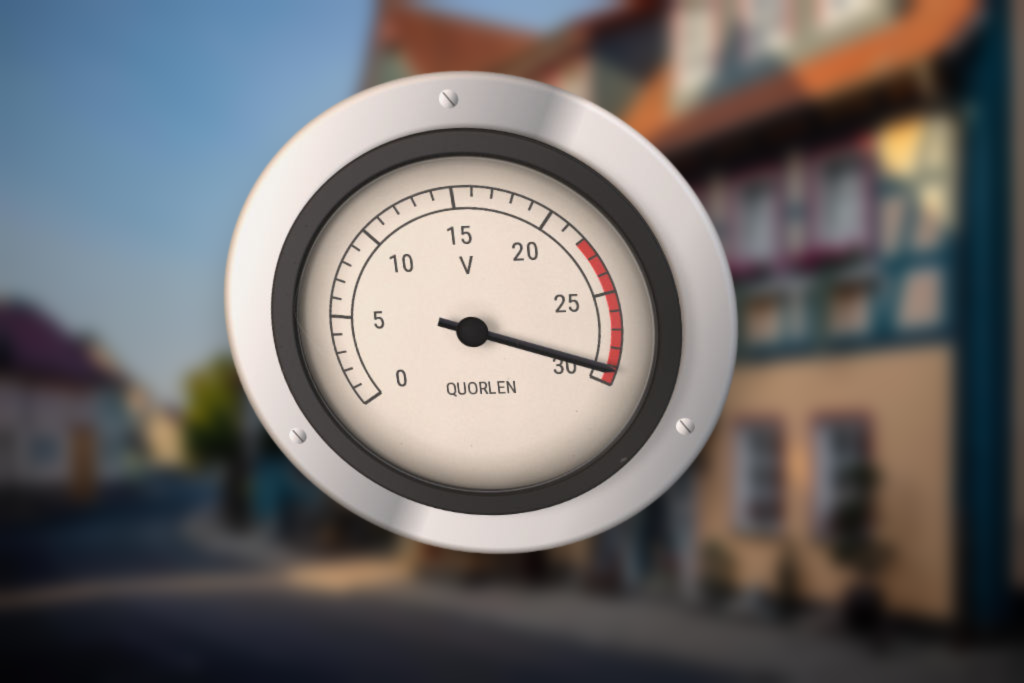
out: 29 V
